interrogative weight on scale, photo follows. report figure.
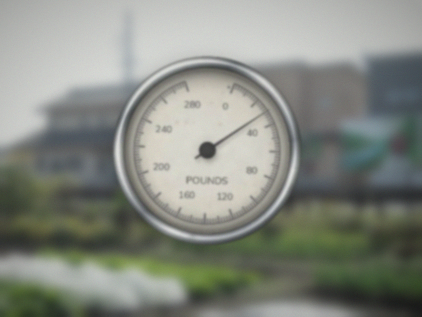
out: 30 lb
